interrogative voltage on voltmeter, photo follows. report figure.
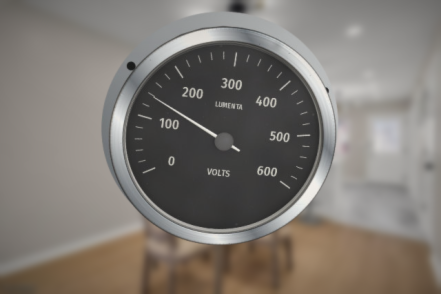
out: 140 V
